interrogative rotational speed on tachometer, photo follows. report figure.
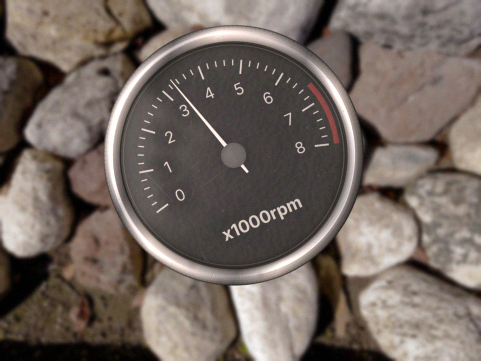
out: 3300 rpm
